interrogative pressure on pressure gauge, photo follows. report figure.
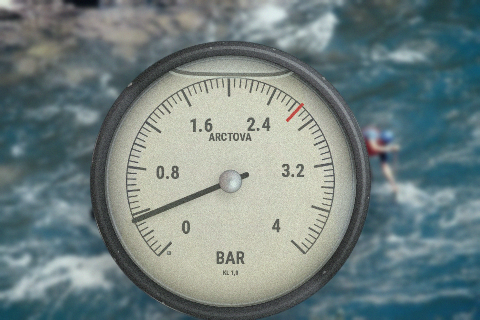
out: 0.35 bar
